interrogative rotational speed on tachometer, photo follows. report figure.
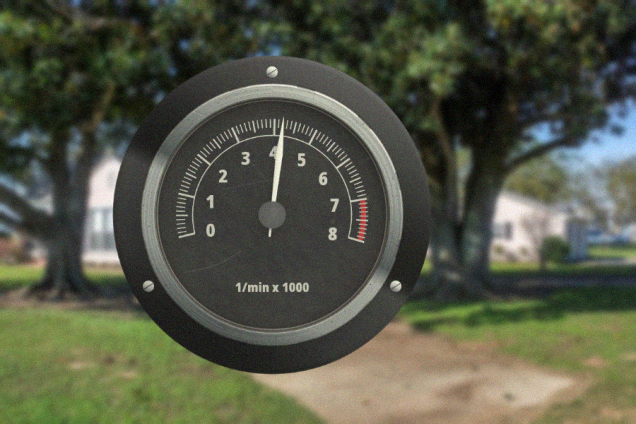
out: 4200 rpm
